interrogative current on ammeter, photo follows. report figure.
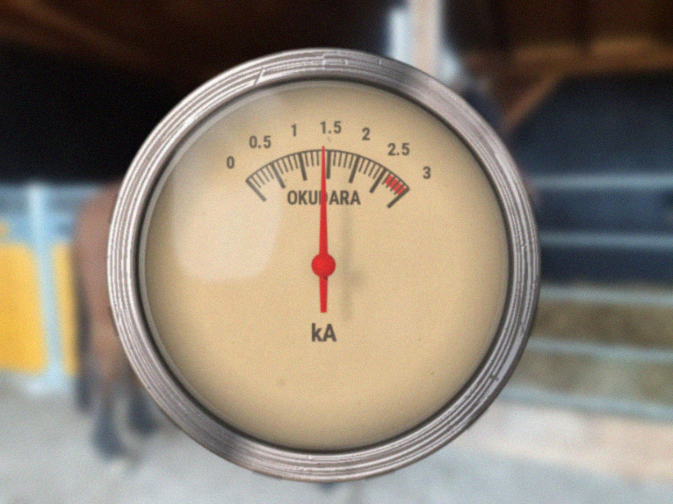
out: 1.4 kA
